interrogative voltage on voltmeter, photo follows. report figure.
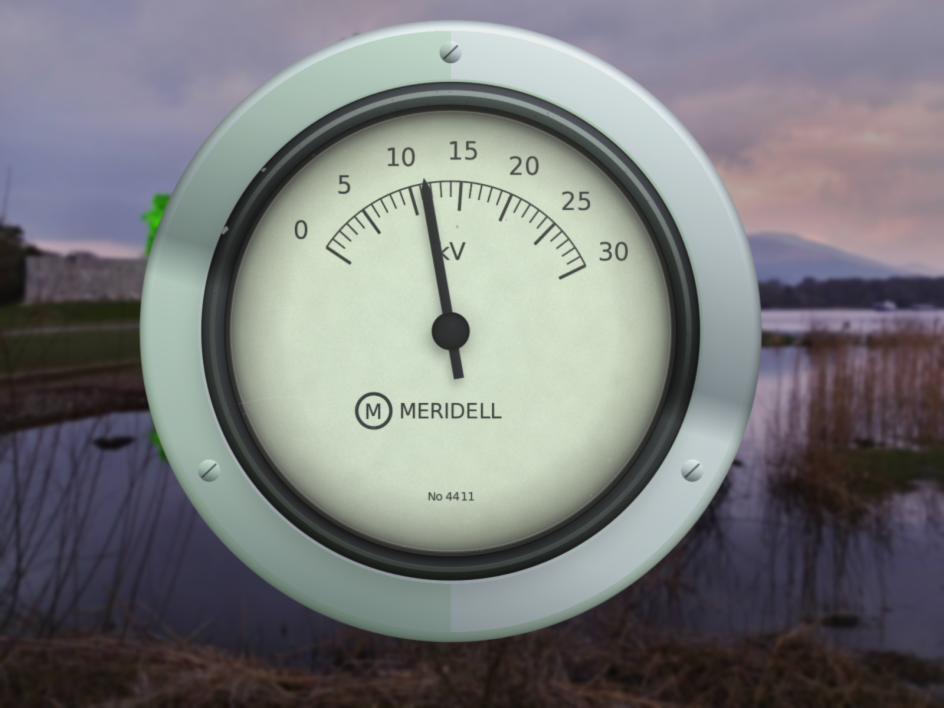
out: 11.5 kV
